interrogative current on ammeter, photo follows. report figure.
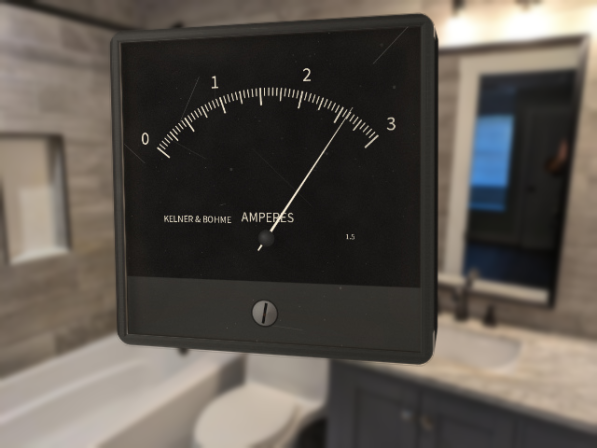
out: 2.6 A
